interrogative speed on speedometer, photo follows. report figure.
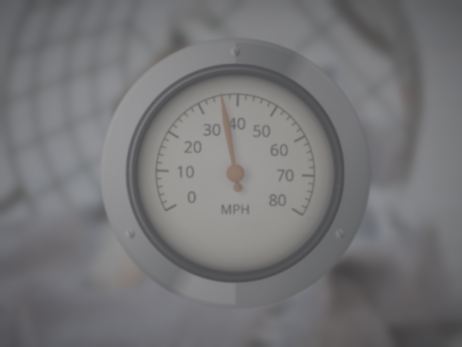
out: 36 mph
